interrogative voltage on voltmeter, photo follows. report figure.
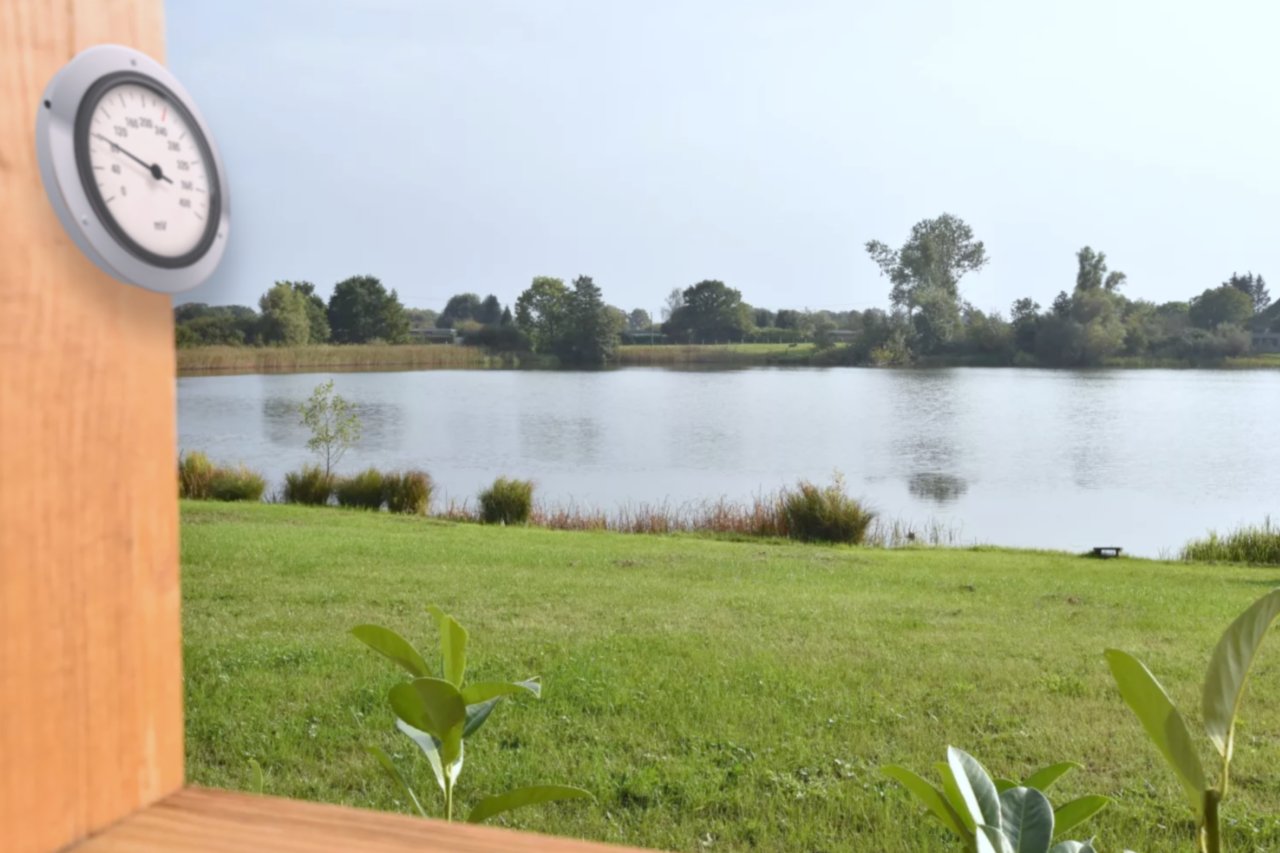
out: 80 mV
